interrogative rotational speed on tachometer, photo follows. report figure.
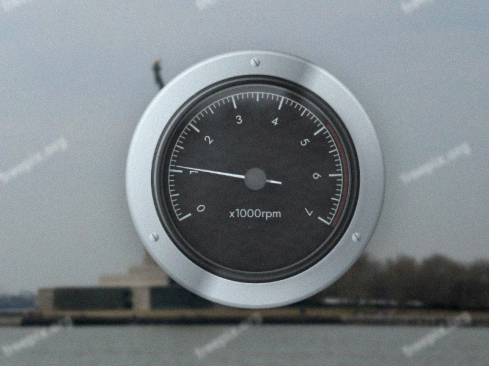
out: 1100 rpm
